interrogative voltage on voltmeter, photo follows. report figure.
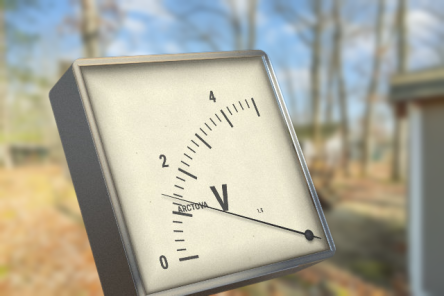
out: 1.3 V
